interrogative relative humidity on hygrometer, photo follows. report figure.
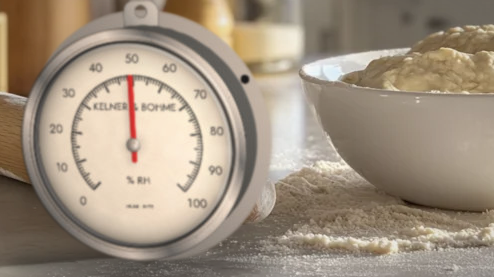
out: 50 %
